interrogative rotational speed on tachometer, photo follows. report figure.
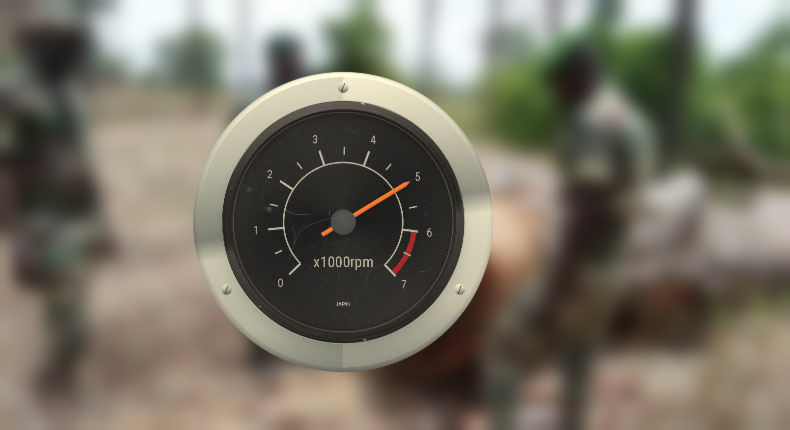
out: 5000 rpm
